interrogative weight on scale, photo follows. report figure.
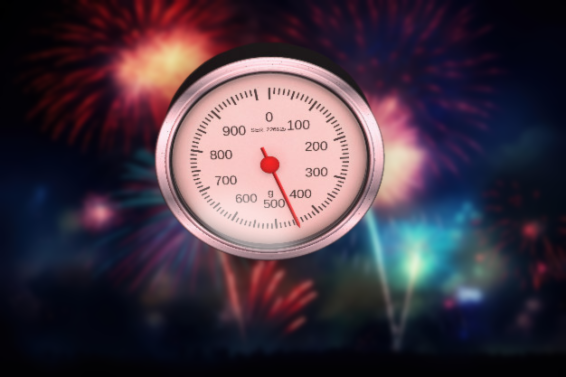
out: 450 g
